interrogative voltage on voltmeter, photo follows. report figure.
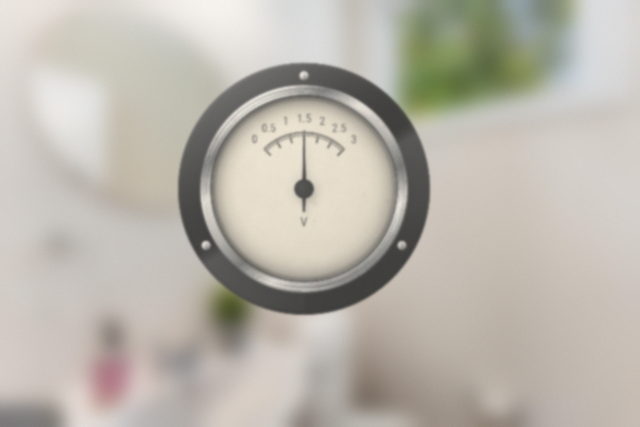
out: 1.5 V
